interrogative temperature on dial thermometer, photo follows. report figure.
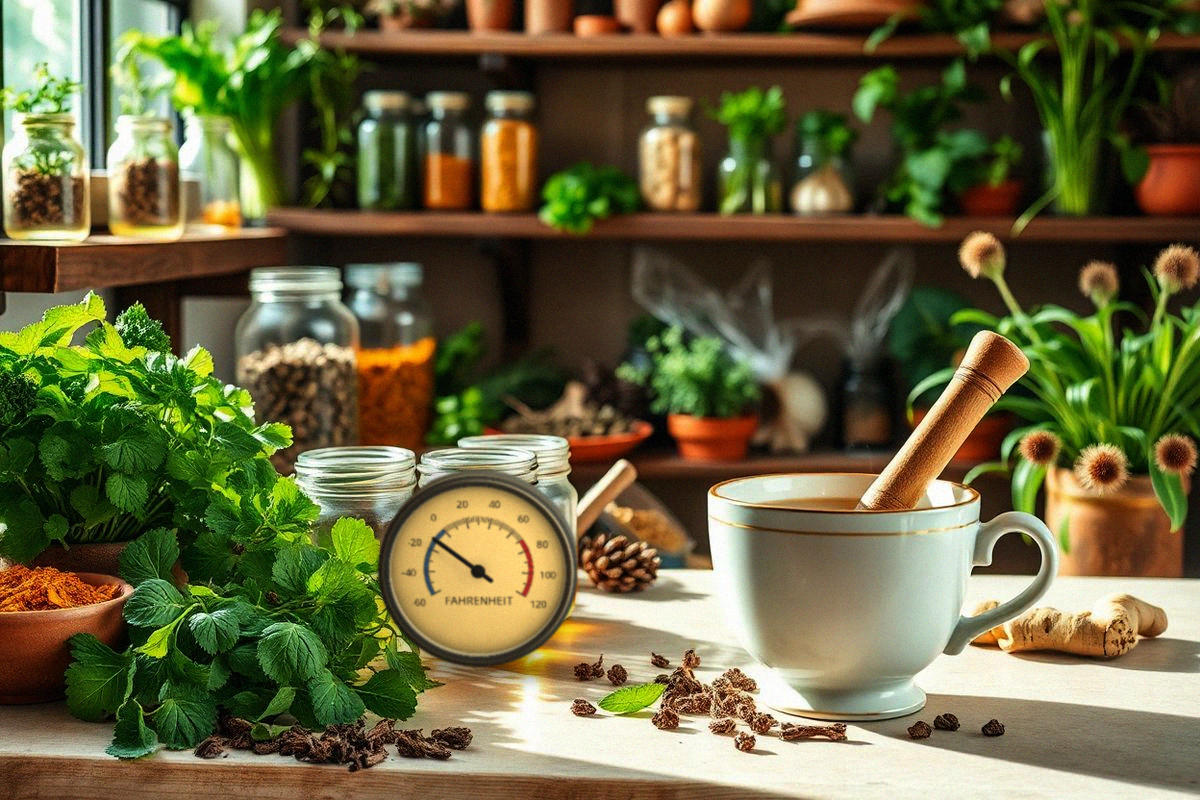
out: -10 °F
